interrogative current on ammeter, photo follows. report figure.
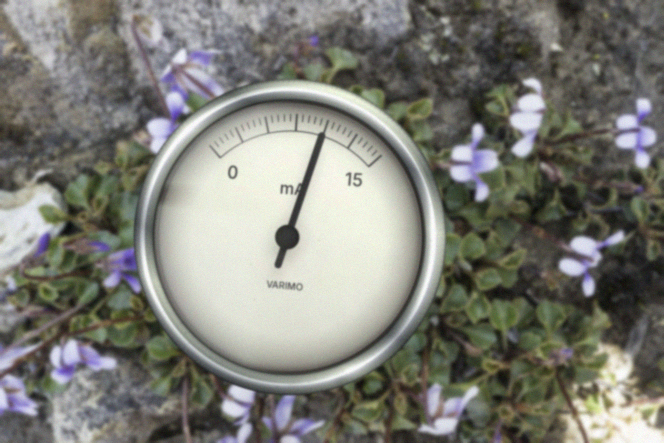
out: 10 mA
